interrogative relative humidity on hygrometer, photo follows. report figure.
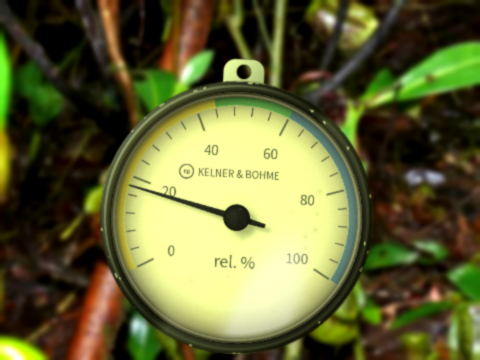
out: 18 %
